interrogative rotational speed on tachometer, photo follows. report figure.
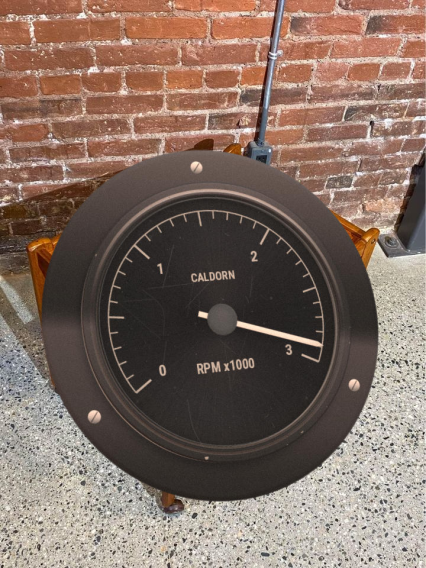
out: 2900 rpm
